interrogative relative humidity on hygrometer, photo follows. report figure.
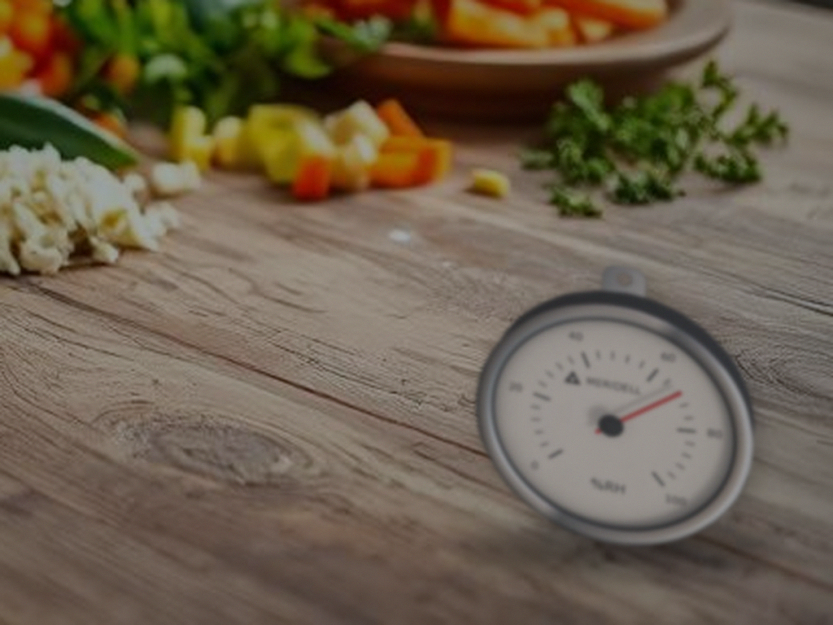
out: 68 %
